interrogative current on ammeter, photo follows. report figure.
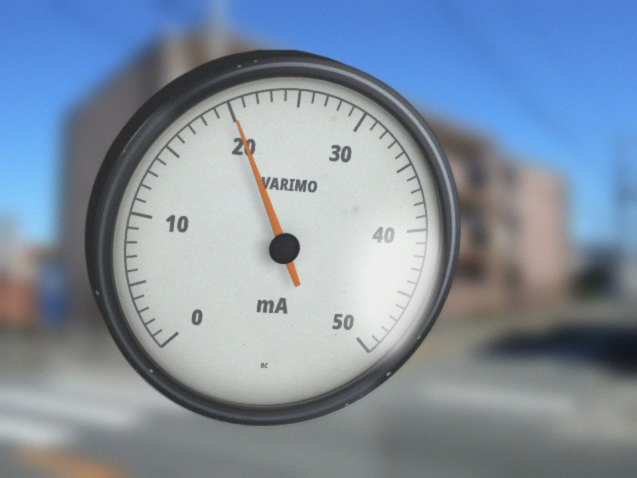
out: 20 mA
